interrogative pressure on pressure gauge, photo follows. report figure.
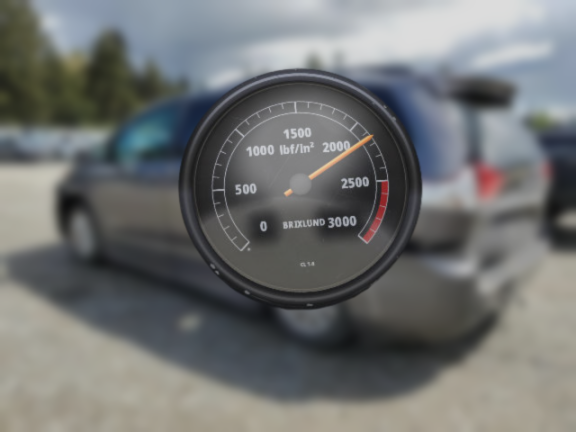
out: 2150 psi
